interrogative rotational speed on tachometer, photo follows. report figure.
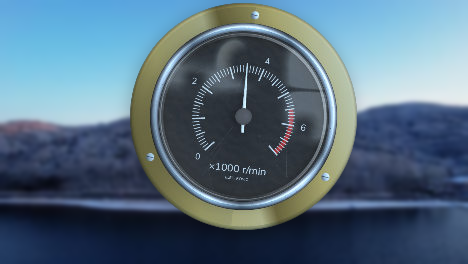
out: 3500 rpm
